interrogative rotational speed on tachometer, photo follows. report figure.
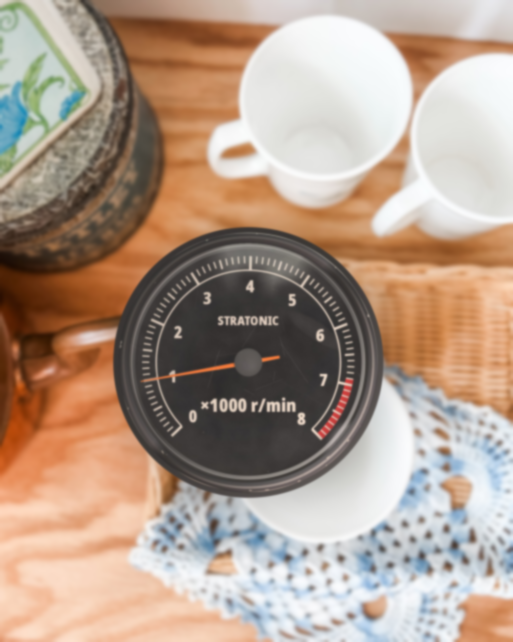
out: 1000 rpm
